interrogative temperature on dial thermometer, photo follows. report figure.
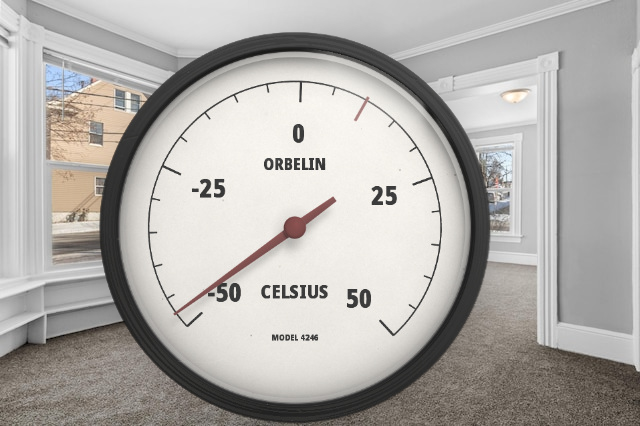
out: -47.5 °C
